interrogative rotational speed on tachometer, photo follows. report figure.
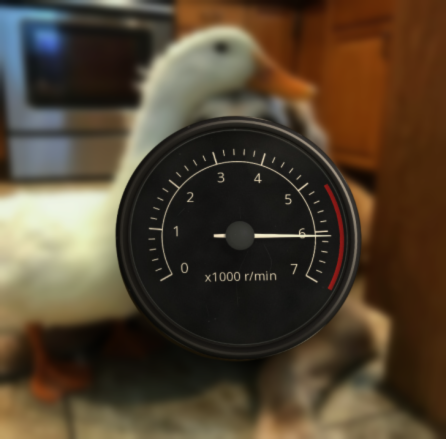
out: 6100 rpm
